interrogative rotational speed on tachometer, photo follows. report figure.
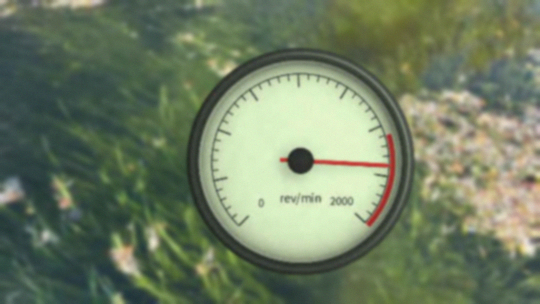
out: 1700 rpm
